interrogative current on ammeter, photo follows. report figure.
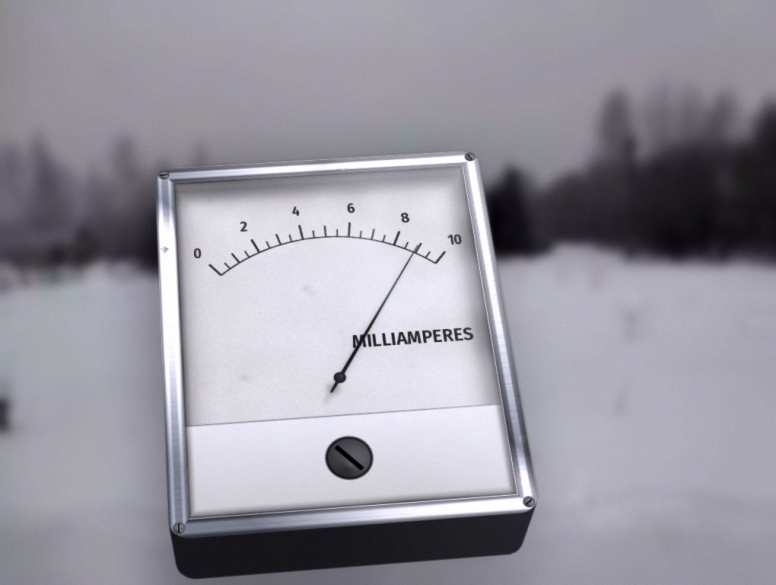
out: 9 mA
